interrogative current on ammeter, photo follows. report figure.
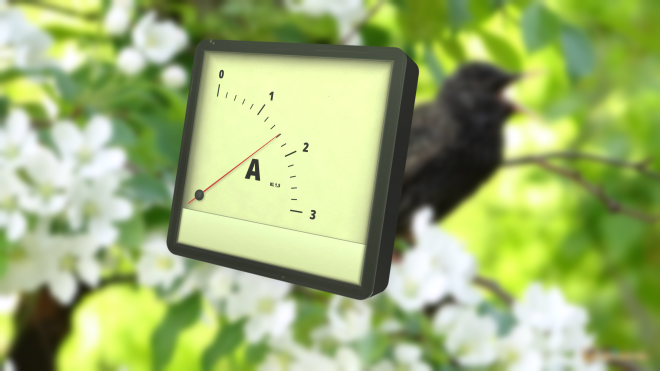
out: 1.6 A
